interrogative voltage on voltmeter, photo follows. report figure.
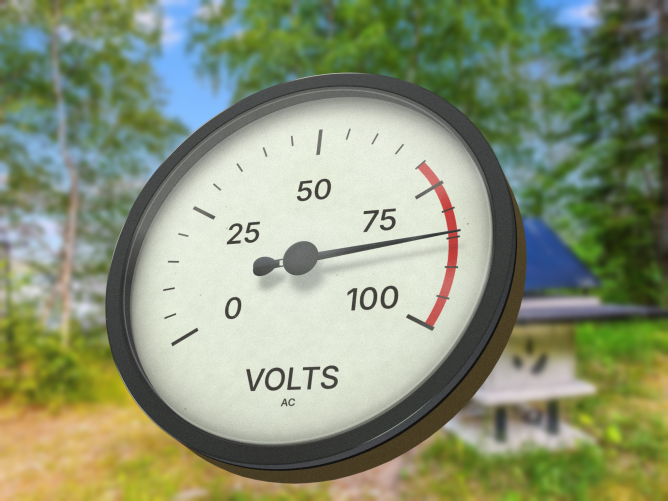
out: 85 V
